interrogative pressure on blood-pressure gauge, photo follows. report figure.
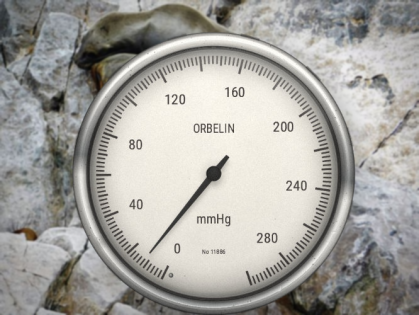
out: 12 mmHg
